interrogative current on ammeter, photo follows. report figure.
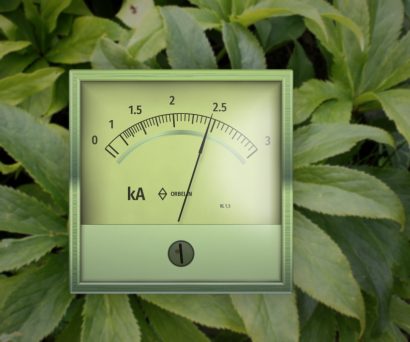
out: 2.45 kA
